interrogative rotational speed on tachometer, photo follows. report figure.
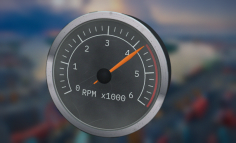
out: 4200 rpm
